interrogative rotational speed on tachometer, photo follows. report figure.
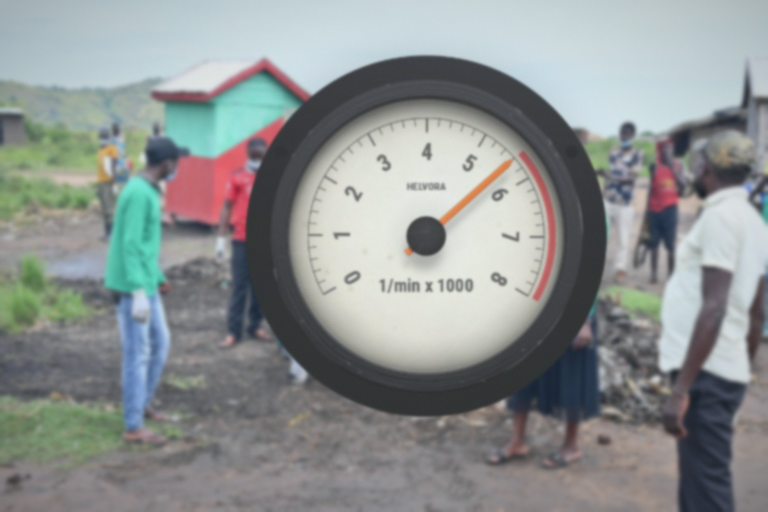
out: 5600 rpm
